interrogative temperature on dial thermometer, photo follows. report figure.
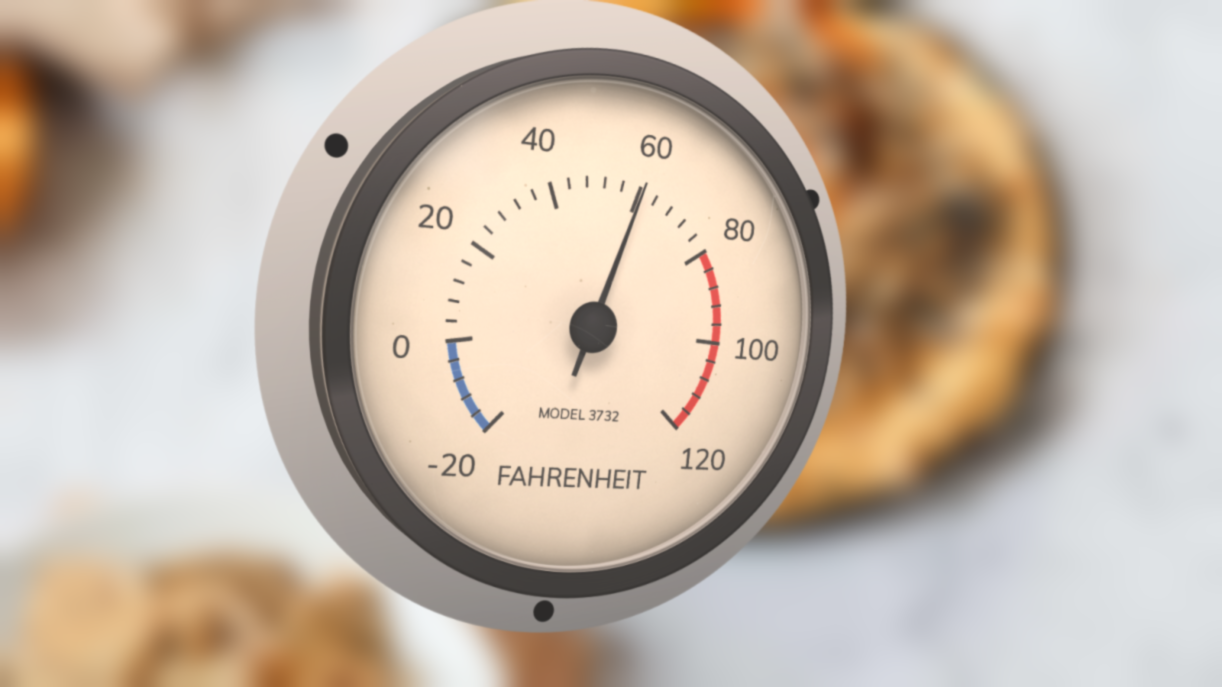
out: 60 °F
